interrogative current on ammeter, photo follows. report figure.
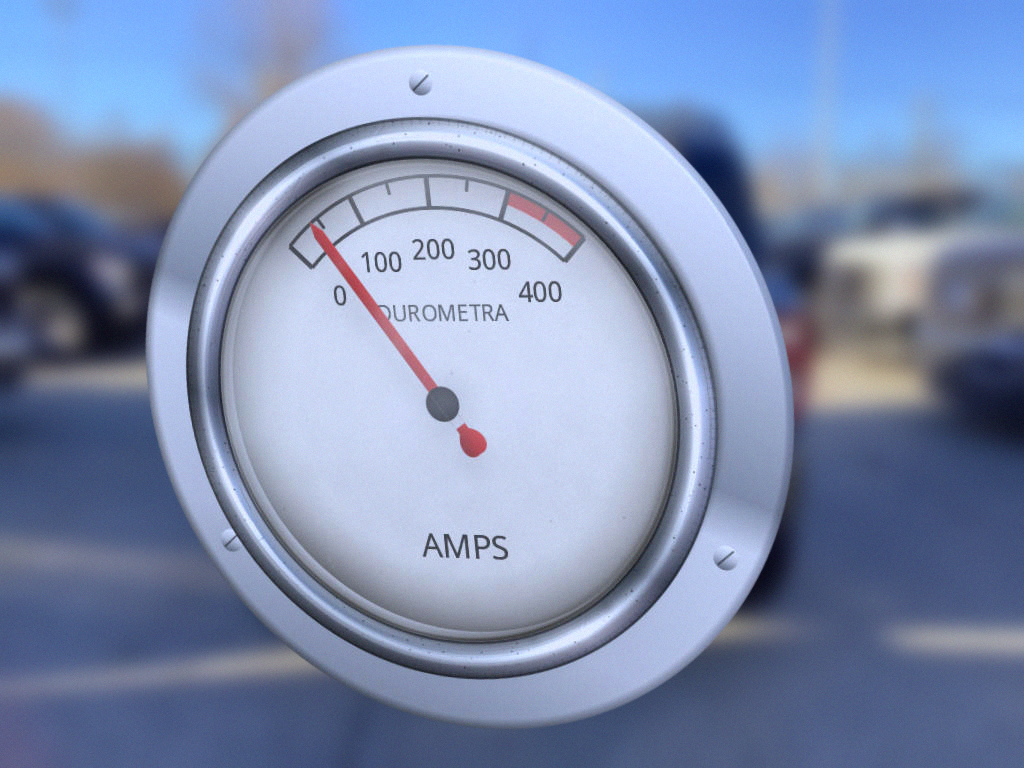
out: 50 A
